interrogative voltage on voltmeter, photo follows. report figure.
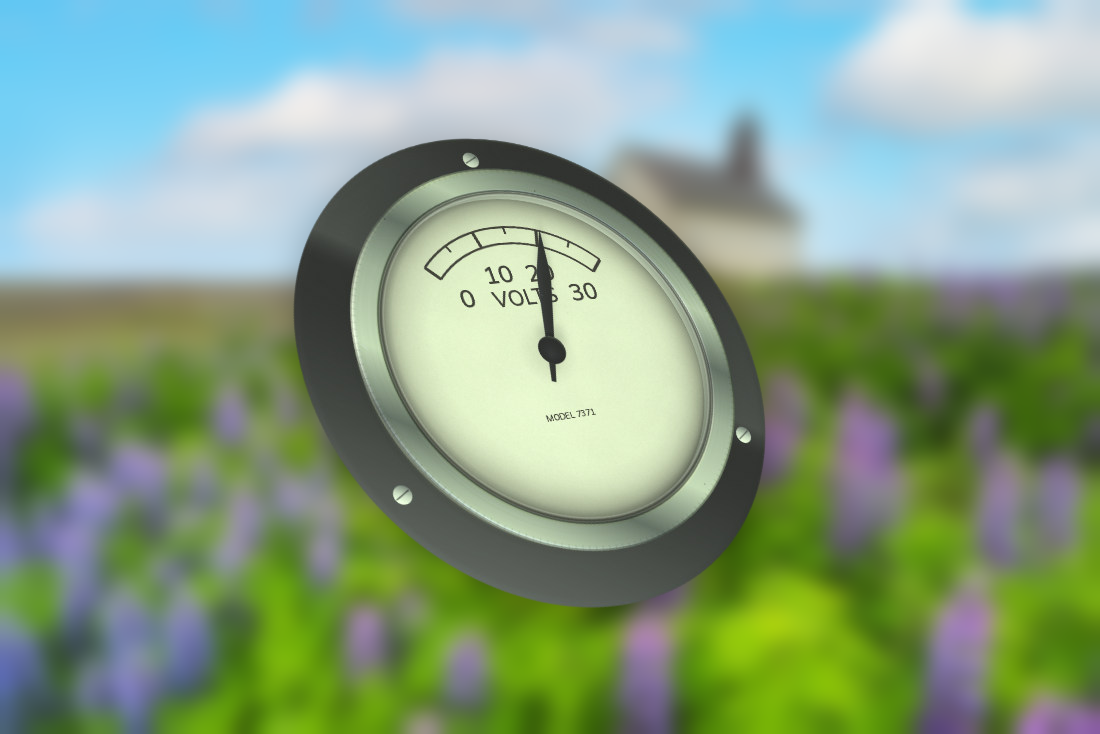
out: 20 V
